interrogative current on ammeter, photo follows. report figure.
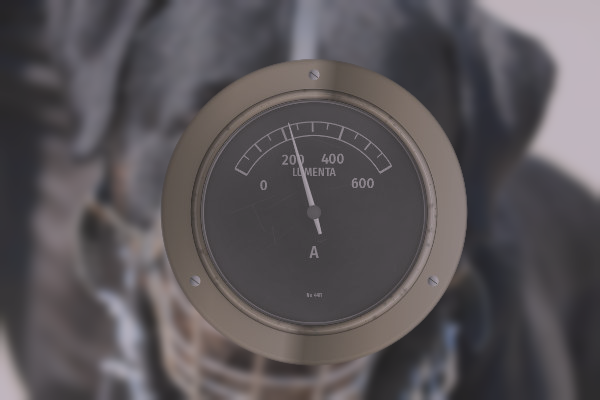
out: 225 A
